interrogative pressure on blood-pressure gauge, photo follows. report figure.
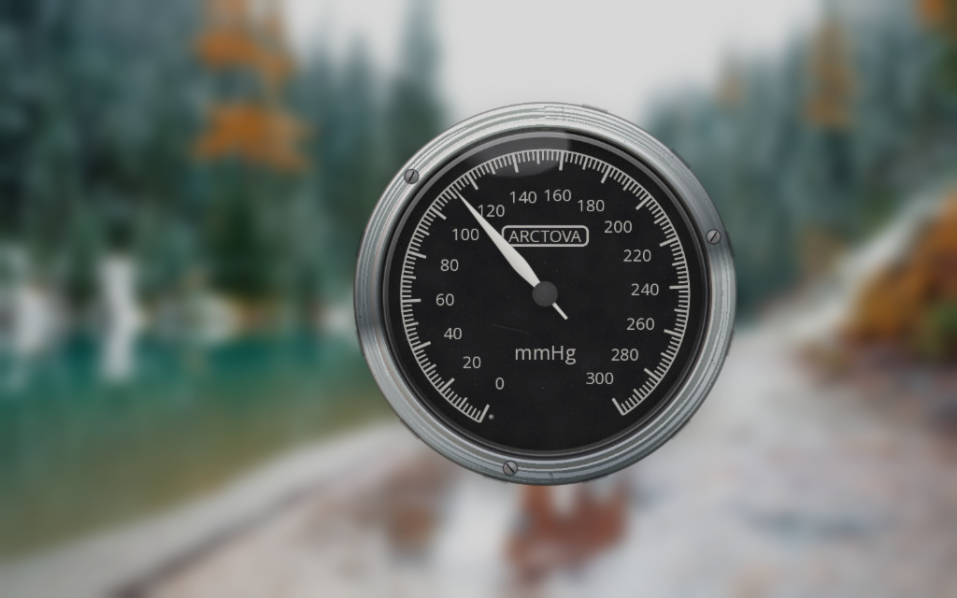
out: 112 mmHg
